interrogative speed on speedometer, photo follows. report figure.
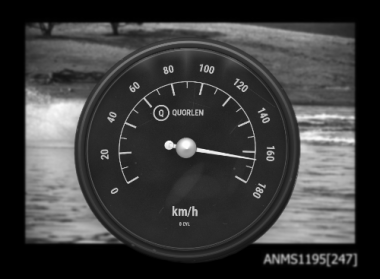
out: 165 km/h
